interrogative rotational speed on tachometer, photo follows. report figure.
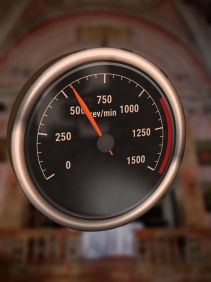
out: 550 rpm
